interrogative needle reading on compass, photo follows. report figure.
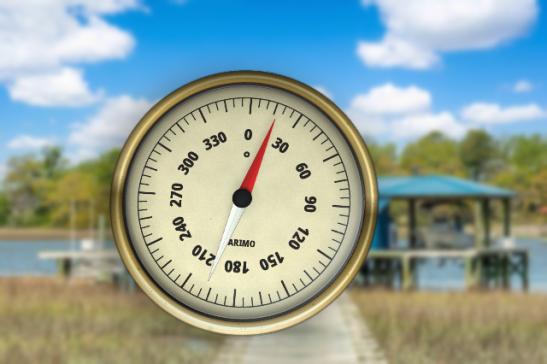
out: 17.5 °
